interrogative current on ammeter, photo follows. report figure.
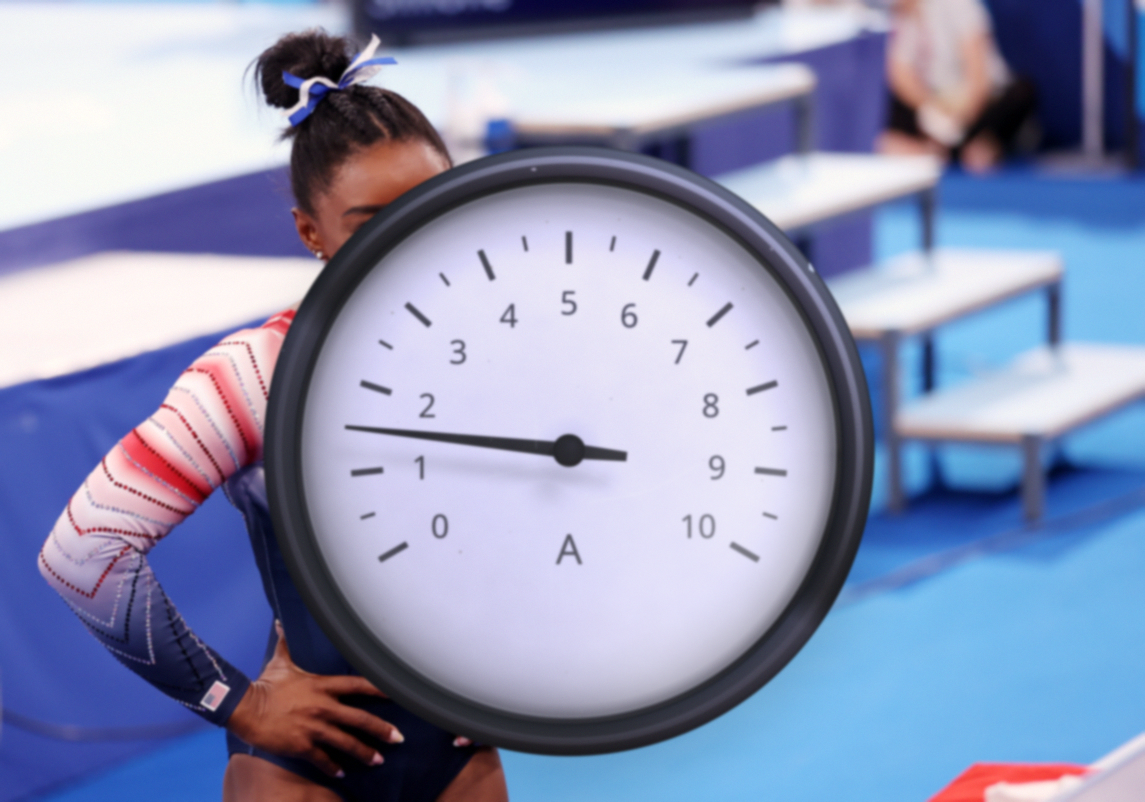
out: 1.5 A
